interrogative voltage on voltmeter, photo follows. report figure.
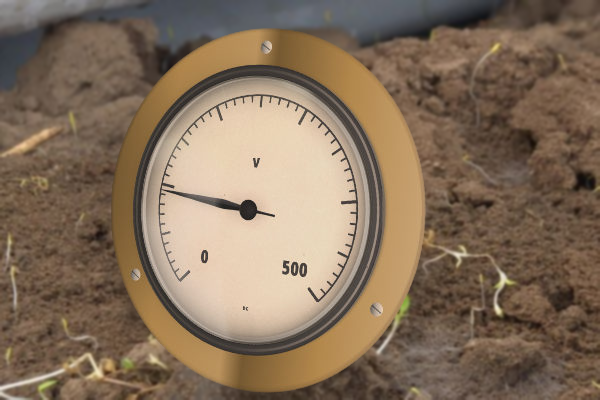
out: 95 V
